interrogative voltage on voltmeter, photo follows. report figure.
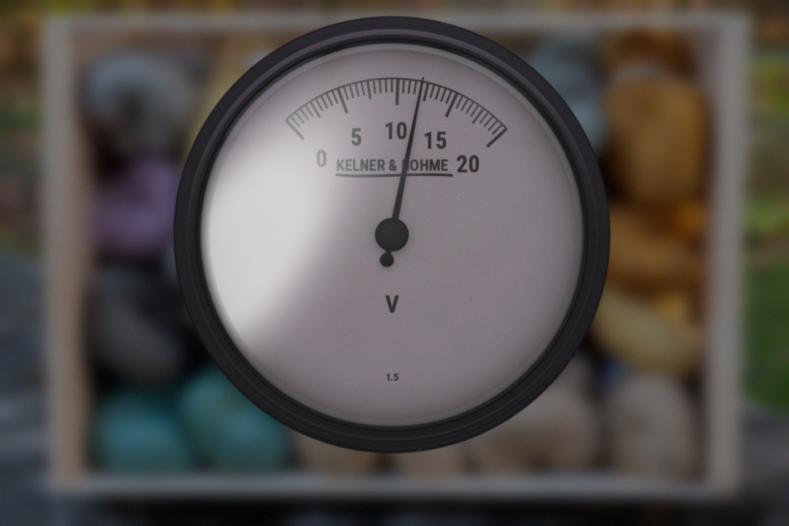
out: 12 V
